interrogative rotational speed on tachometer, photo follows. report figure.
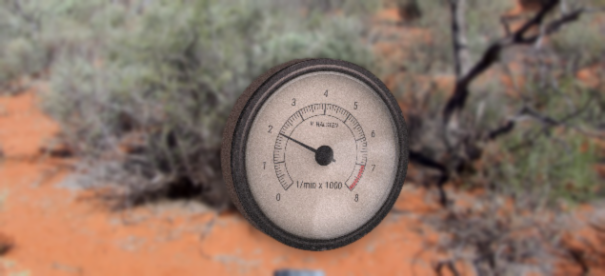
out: 2000 rpm
